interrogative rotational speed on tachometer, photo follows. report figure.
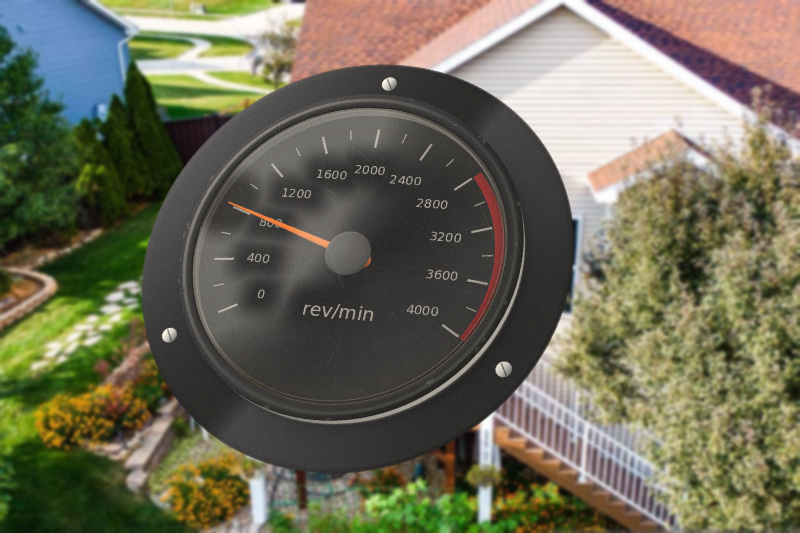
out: 800 rpm
